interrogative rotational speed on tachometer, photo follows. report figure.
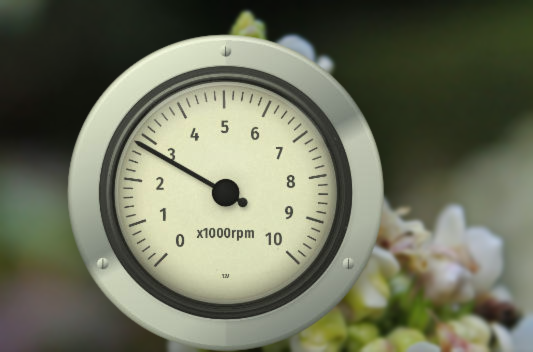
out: 2800 rpm
